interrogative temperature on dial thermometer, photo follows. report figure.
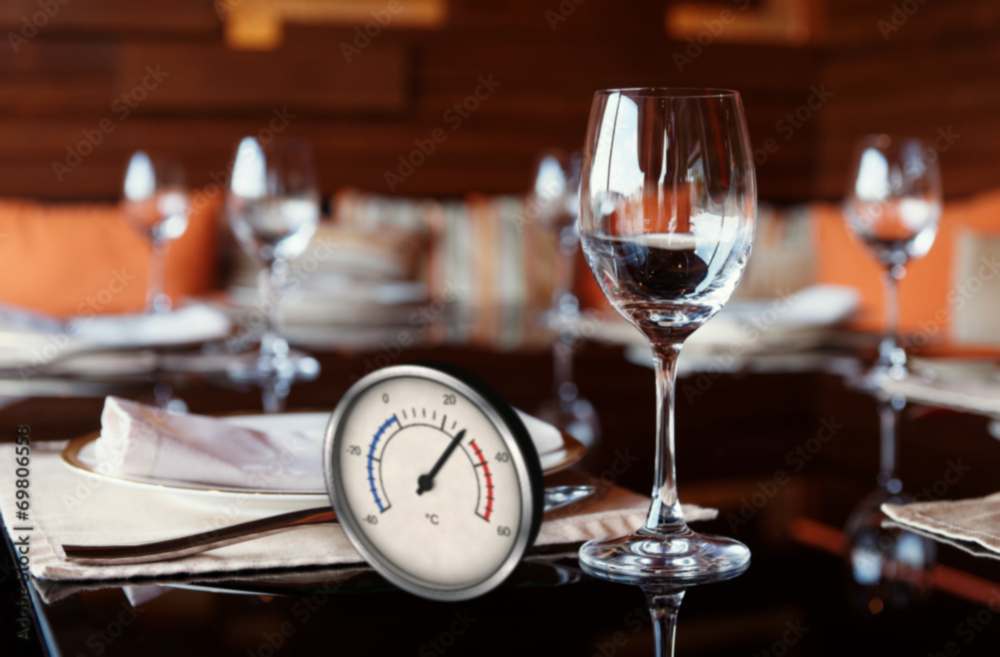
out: 28 °C
